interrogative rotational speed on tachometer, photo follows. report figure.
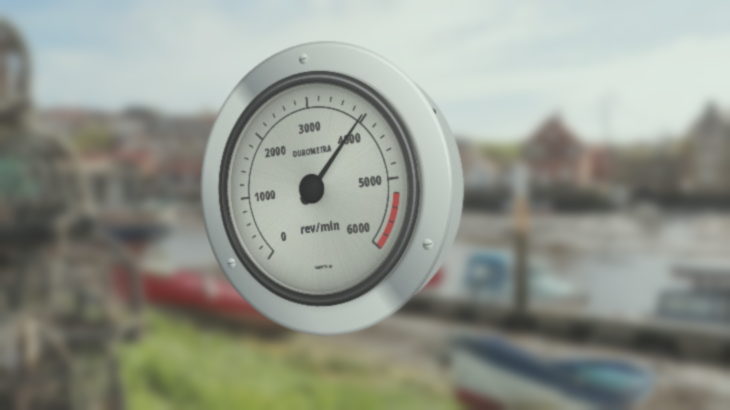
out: 4000 rpm
